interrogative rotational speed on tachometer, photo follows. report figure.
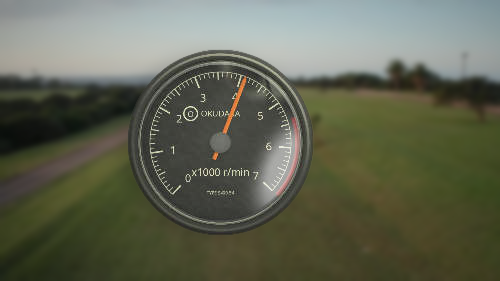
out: 4100 rpm
